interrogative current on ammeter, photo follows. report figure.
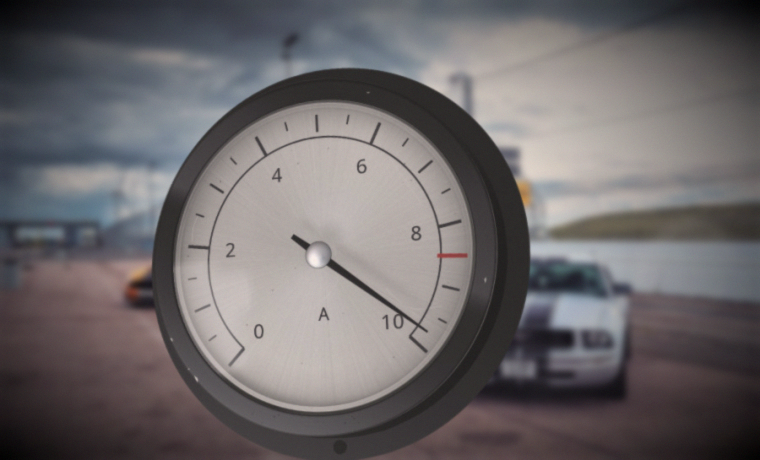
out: 9.75 A
